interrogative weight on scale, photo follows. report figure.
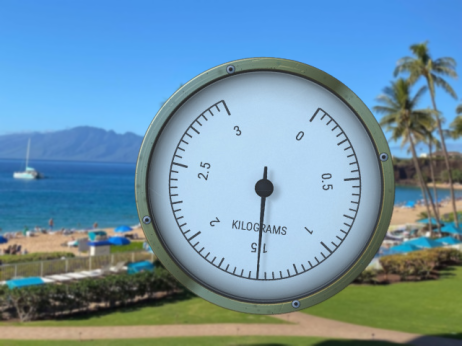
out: 1.5 kg
